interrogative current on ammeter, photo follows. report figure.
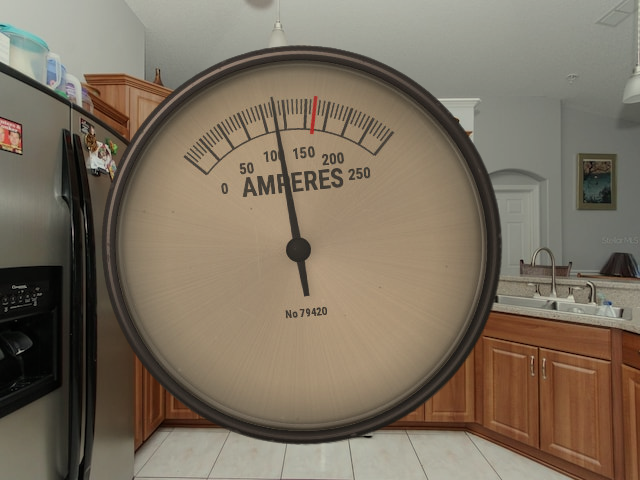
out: 115 A
